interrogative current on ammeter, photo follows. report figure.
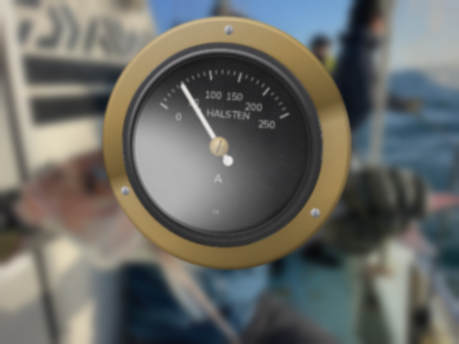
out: 50 A
